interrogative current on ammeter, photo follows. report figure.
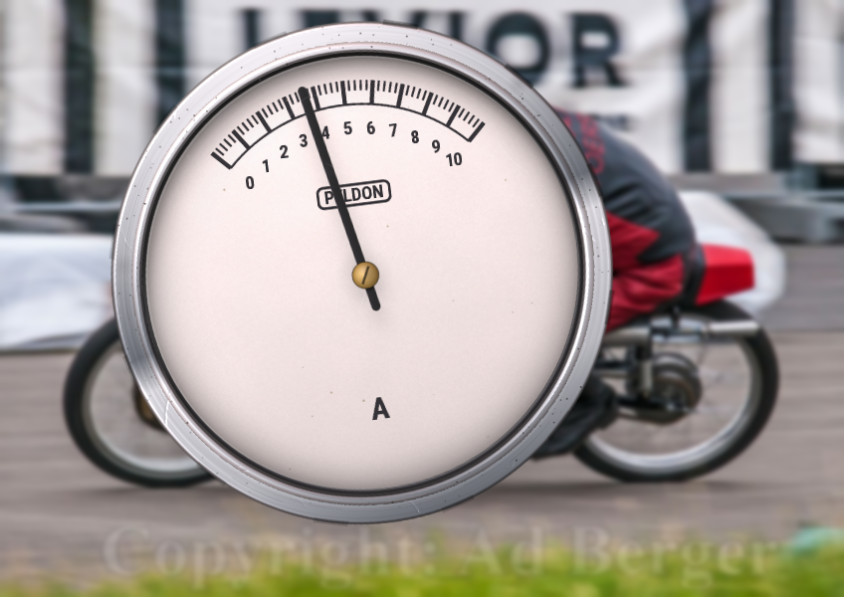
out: 3.6 A
